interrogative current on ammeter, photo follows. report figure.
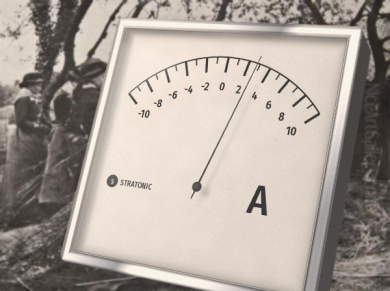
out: 3 A
